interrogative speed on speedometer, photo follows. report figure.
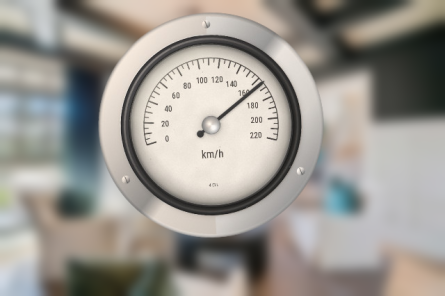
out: 165 km/h
